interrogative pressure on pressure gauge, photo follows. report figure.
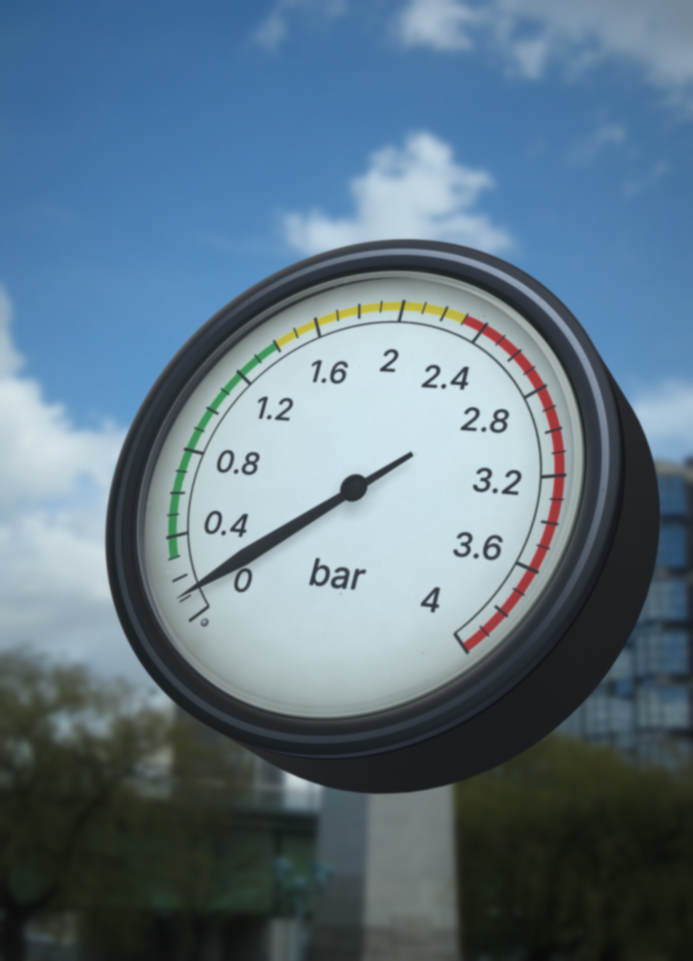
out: 0.1 bar
